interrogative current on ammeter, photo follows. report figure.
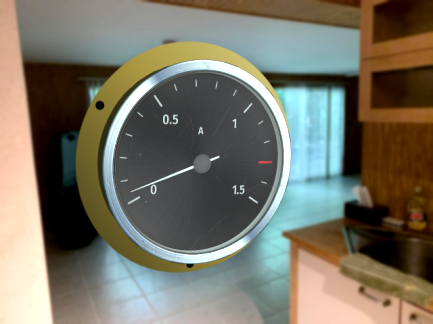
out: 0.05 A
